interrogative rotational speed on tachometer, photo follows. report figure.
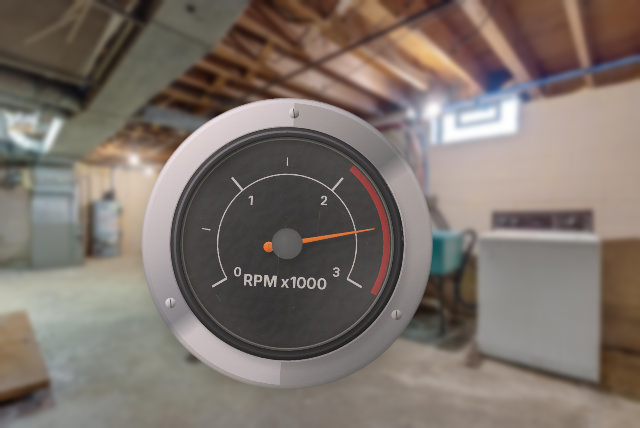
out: 2500 rpm
